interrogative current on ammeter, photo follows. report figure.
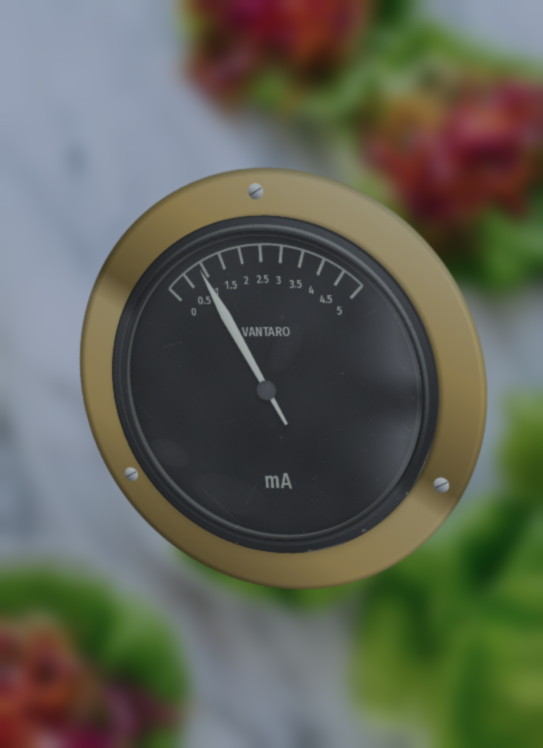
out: 1 mA
